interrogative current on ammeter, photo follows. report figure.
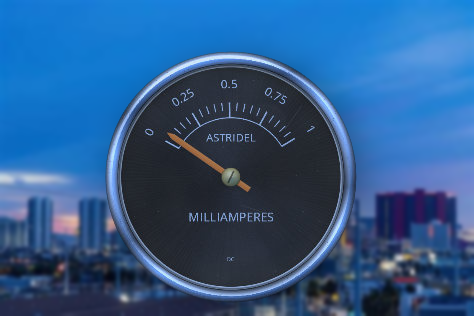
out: 0.05 mA
